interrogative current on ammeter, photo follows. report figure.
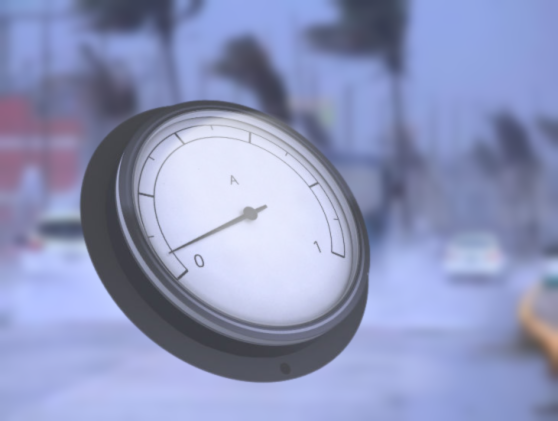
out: 0.05 A
